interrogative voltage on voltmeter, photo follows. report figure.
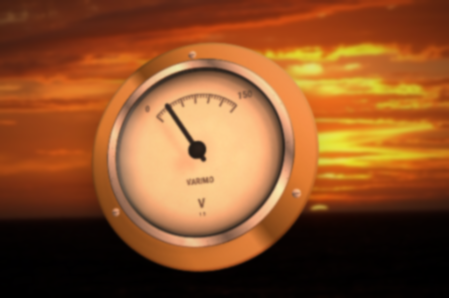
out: 25 V
